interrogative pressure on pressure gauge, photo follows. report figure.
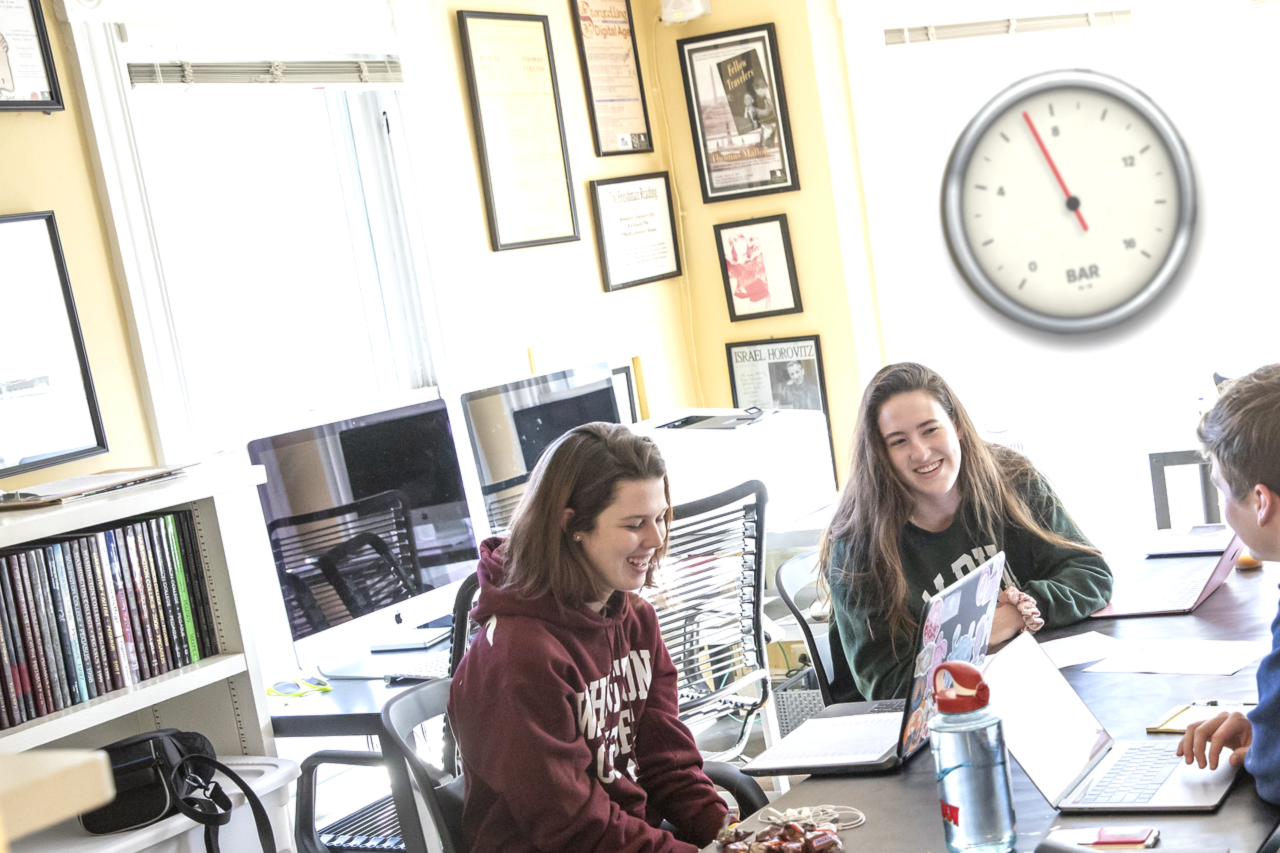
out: 7 bar
